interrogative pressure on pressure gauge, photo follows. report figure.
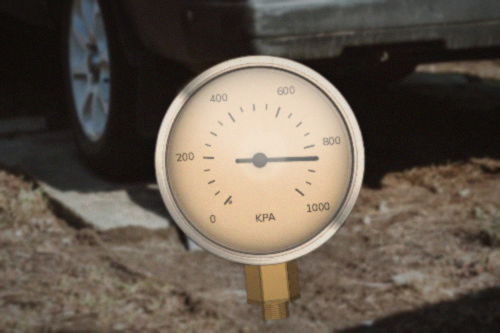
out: 850 kPa
